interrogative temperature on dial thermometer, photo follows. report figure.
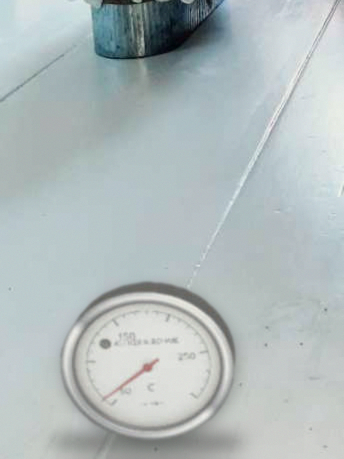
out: 60 °C
